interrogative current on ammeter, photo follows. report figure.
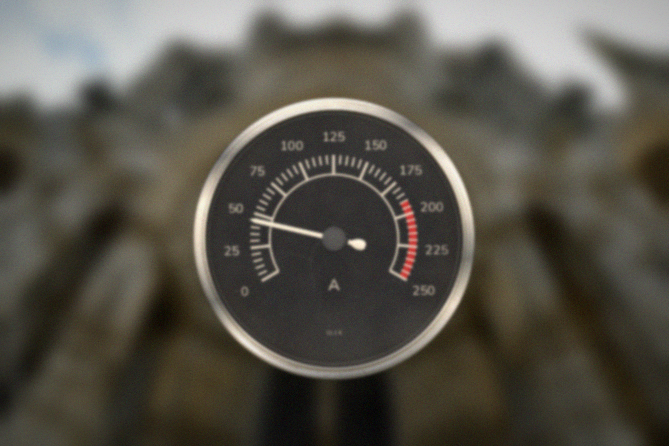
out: 45 A
